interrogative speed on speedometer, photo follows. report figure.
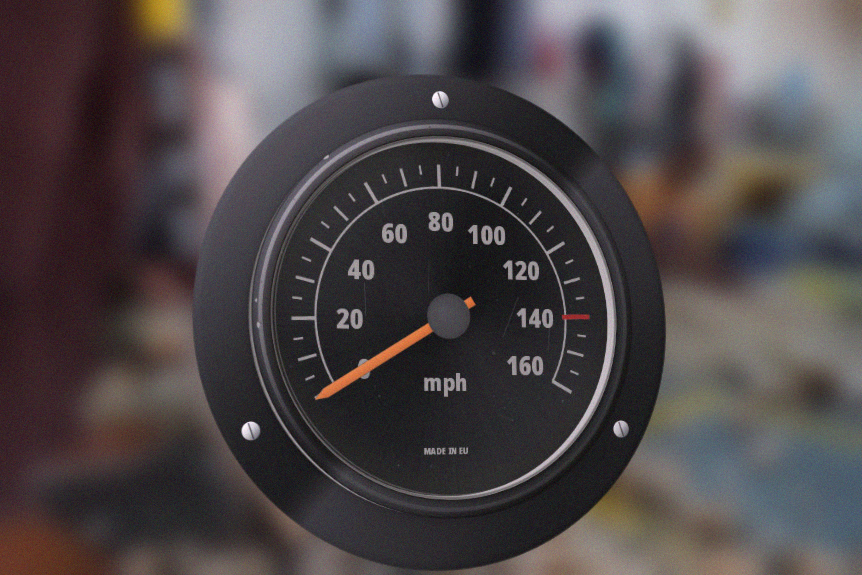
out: 0 mph
